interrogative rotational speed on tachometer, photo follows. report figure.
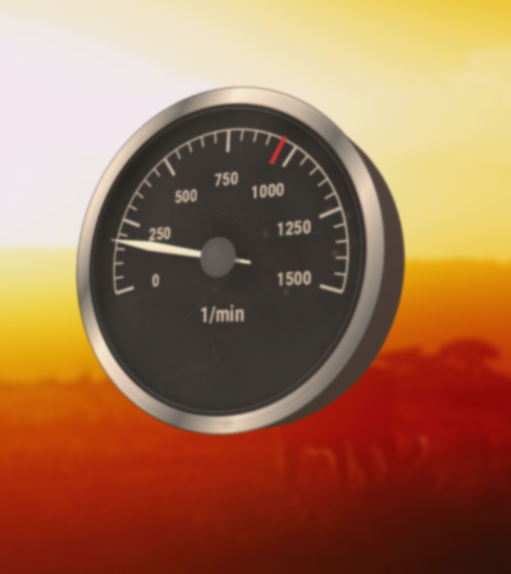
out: 175 rpm
